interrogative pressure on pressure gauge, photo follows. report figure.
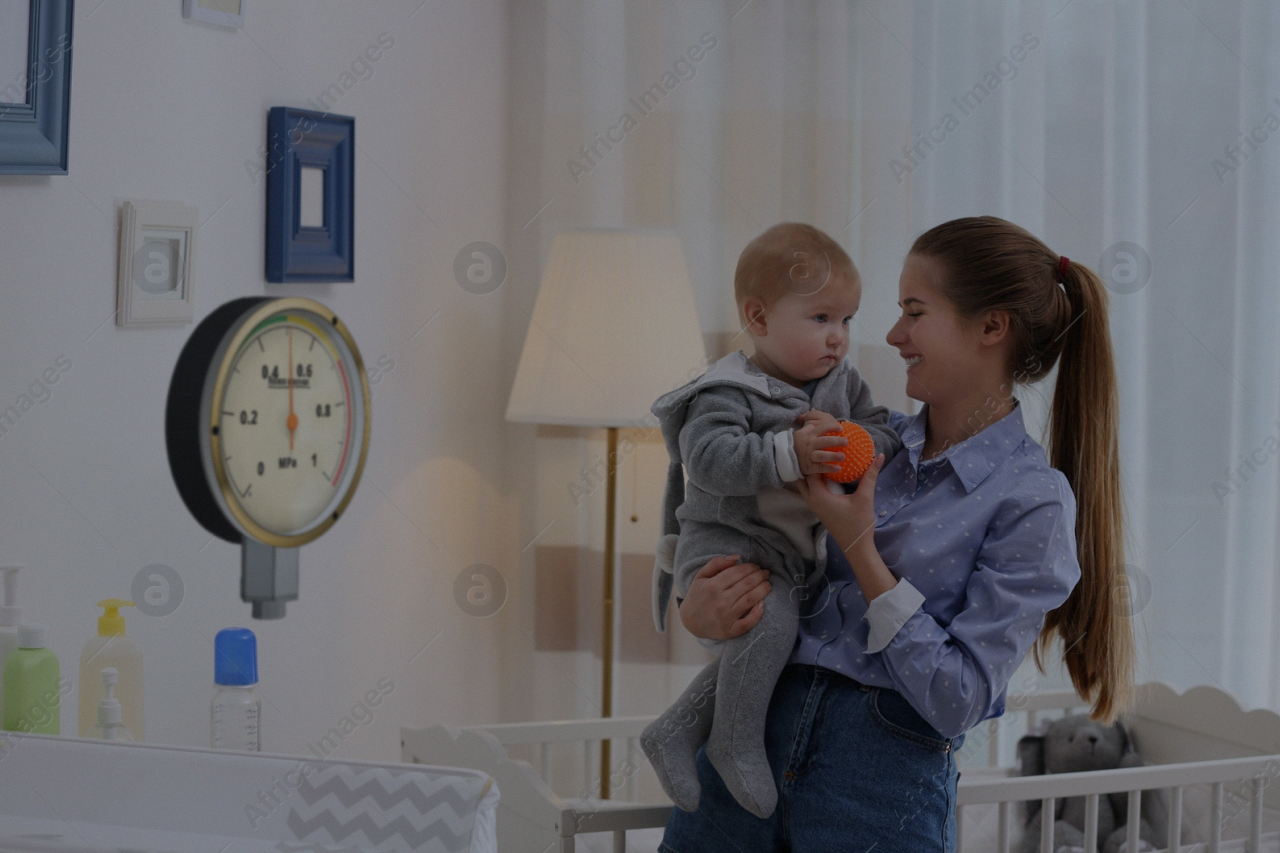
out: 0.5 MPa
